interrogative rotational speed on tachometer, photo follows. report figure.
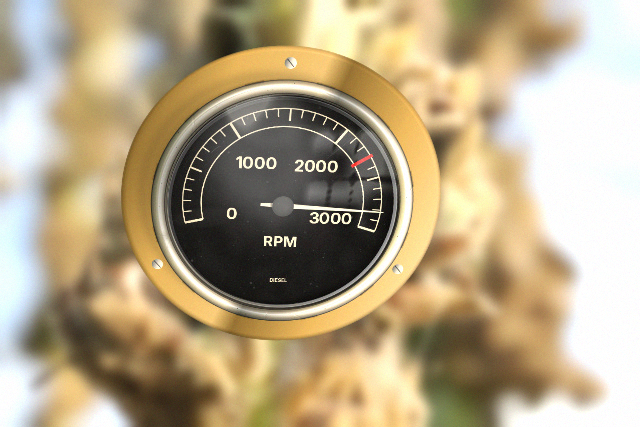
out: 2800 rpm
